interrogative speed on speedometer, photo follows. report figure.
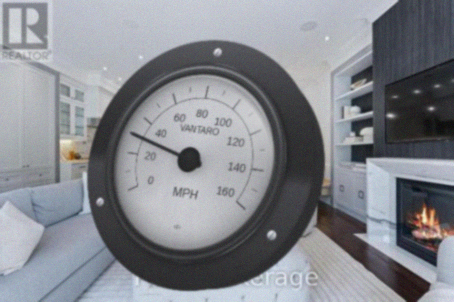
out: 30 mph
